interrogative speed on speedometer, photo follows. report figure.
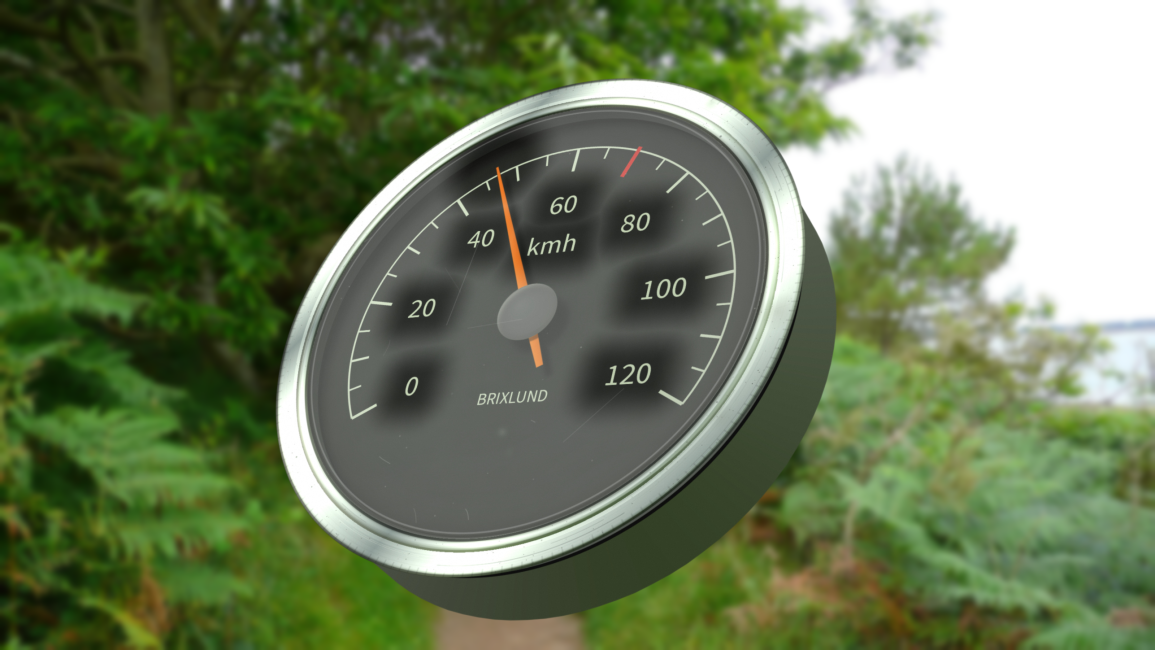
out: 47.5 km/h
